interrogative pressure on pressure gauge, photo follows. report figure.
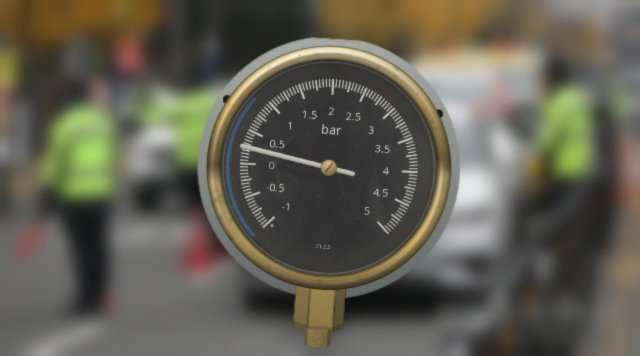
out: 0.25 bar
